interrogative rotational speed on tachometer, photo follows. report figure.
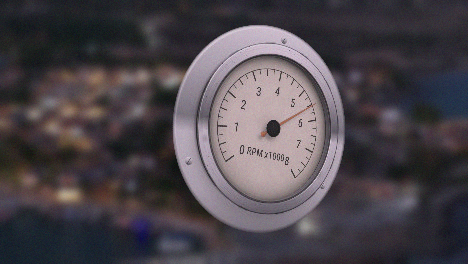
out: 5500 rpm
